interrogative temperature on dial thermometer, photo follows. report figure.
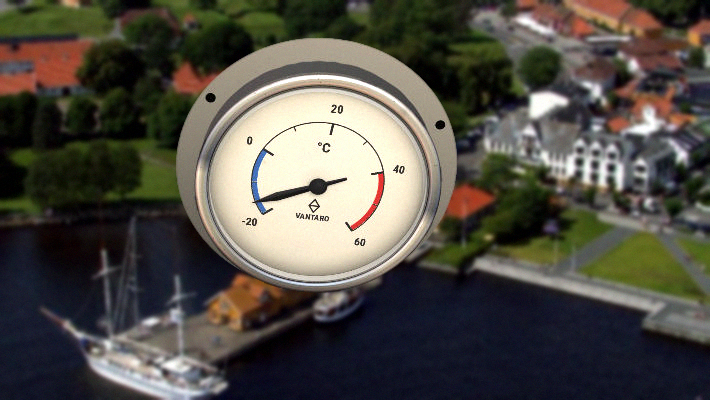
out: -15 °C
